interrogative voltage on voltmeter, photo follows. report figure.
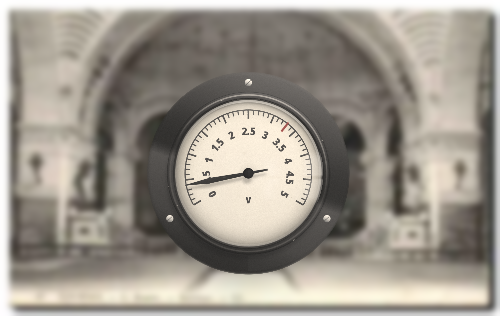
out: 0.4 V
